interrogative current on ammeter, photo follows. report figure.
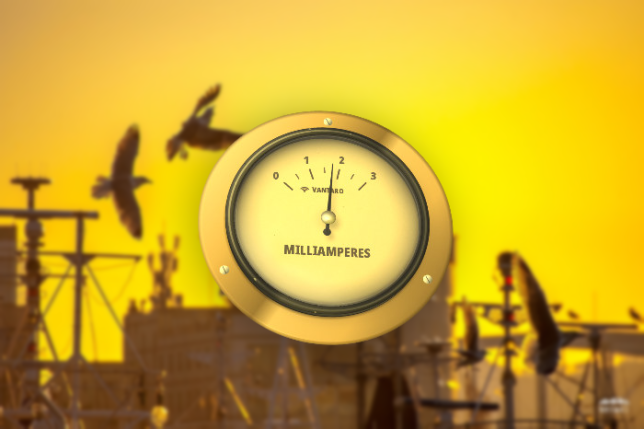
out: 1.75 mA
